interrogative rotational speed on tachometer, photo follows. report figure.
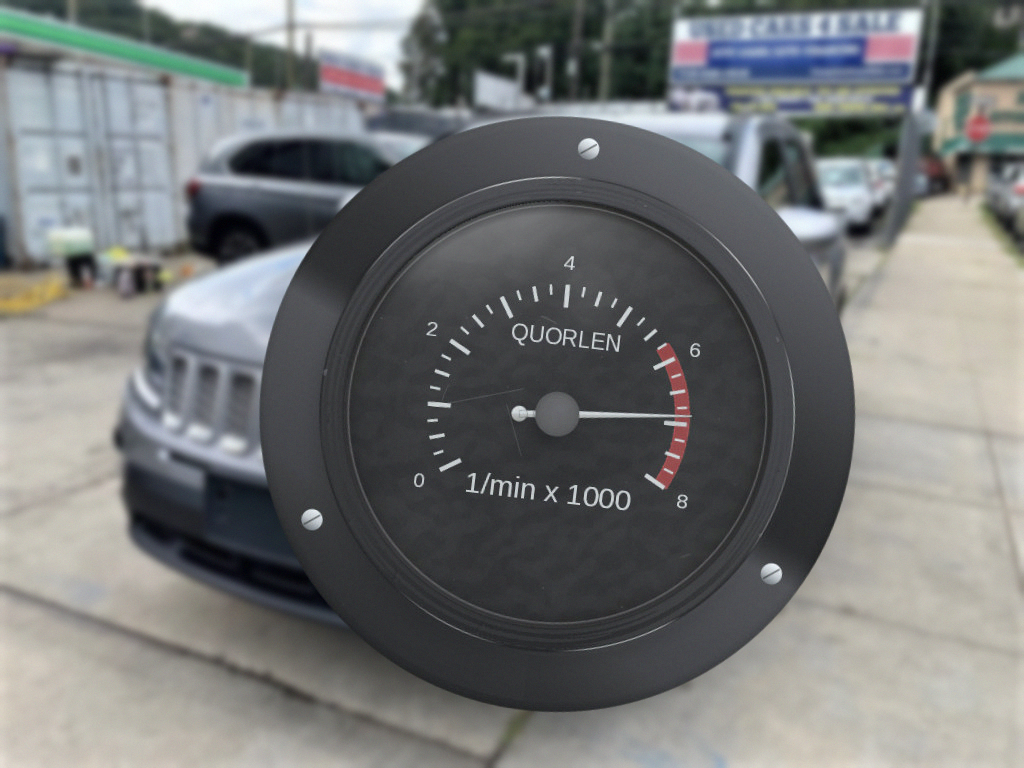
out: 6875 rpm
